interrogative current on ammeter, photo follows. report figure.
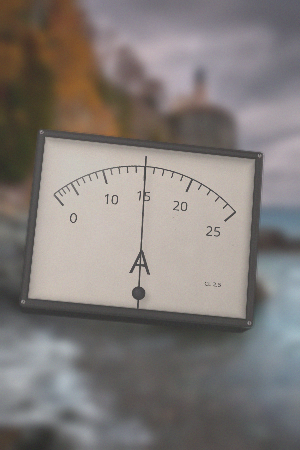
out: 15 A
